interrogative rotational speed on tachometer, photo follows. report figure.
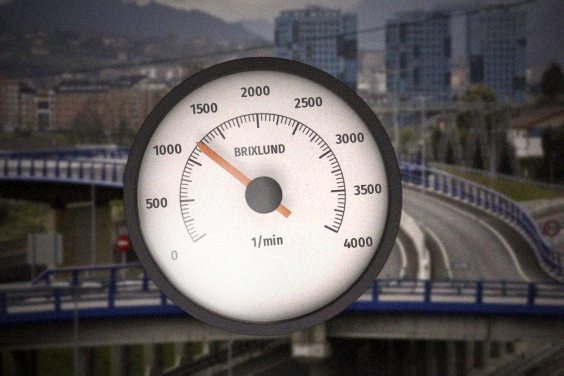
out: 1200 rpm
